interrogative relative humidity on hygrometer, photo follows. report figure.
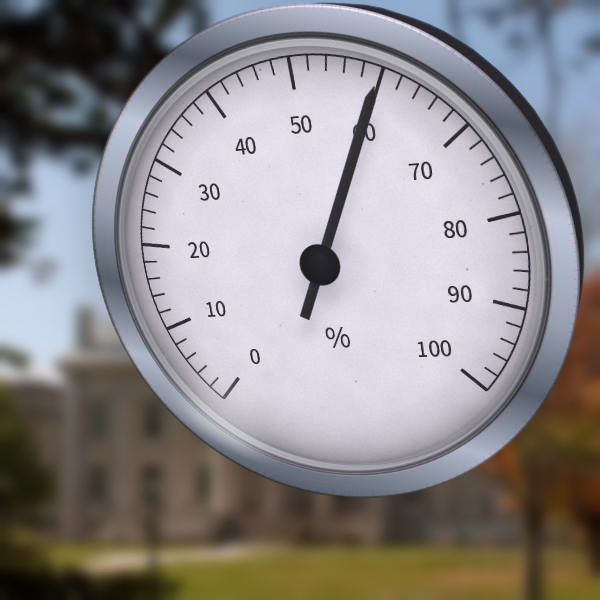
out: 60 %
